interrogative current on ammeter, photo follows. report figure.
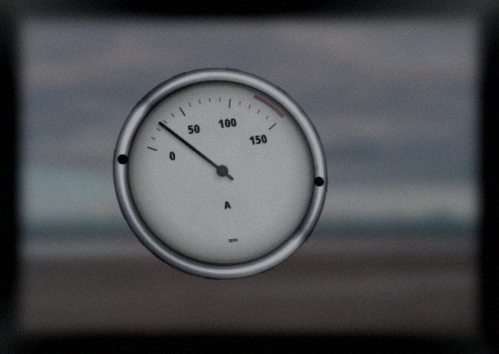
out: 25 A
